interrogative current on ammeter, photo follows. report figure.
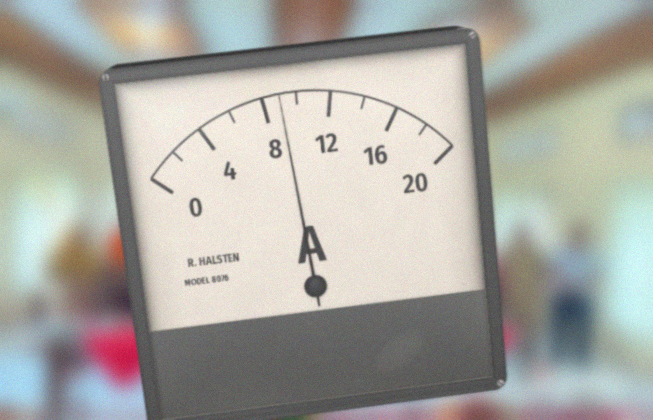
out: 9 A
